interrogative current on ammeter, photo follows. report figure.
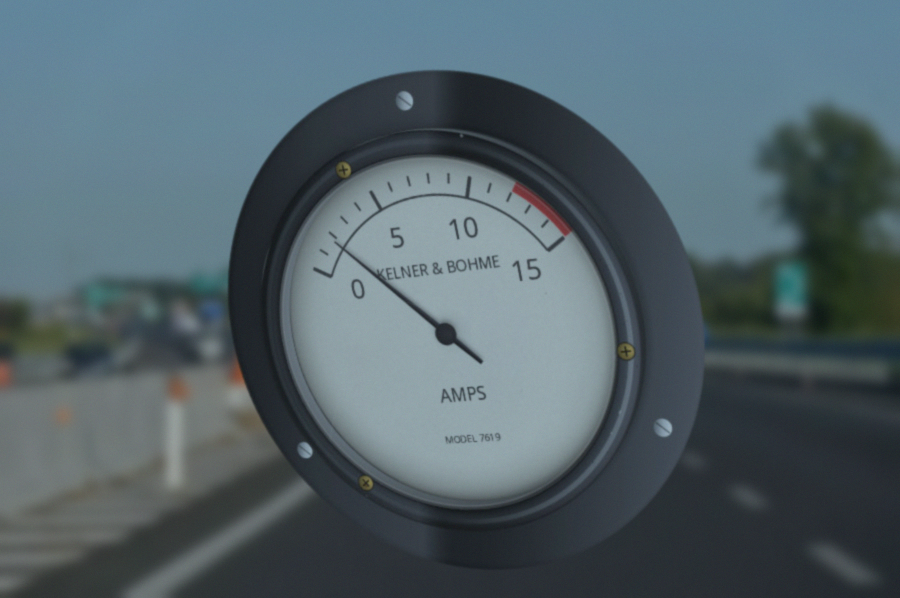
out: 2 A
